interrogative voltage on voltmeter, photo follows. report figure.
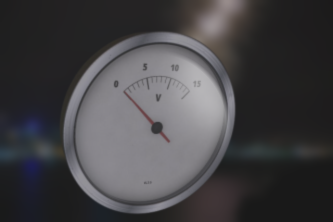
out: 0 V
